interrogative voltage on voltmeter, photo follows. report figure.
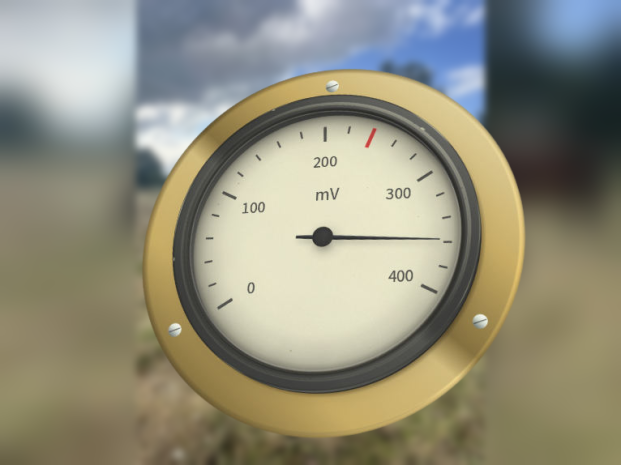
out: 360 mV
